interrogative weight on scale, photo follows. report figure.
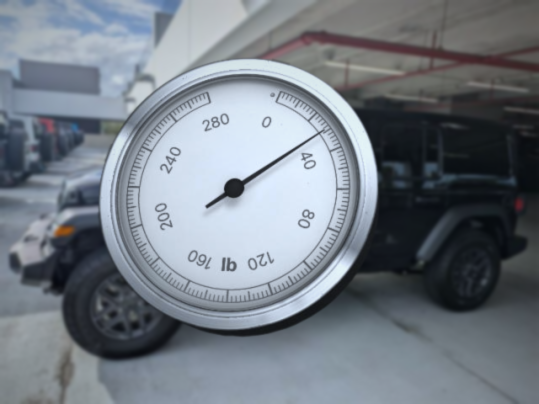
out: 30 lb
